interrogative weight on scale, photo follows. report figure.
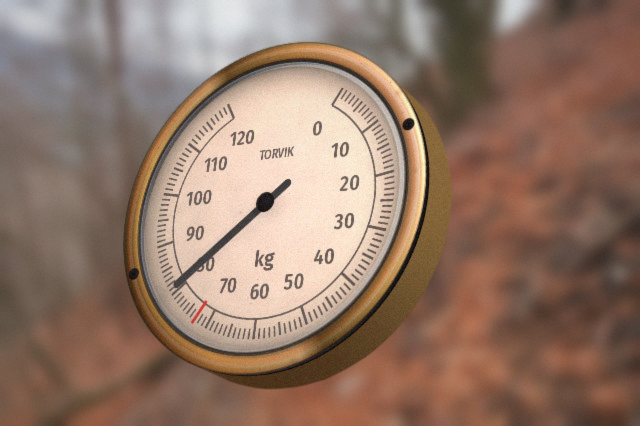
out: 80 kg
